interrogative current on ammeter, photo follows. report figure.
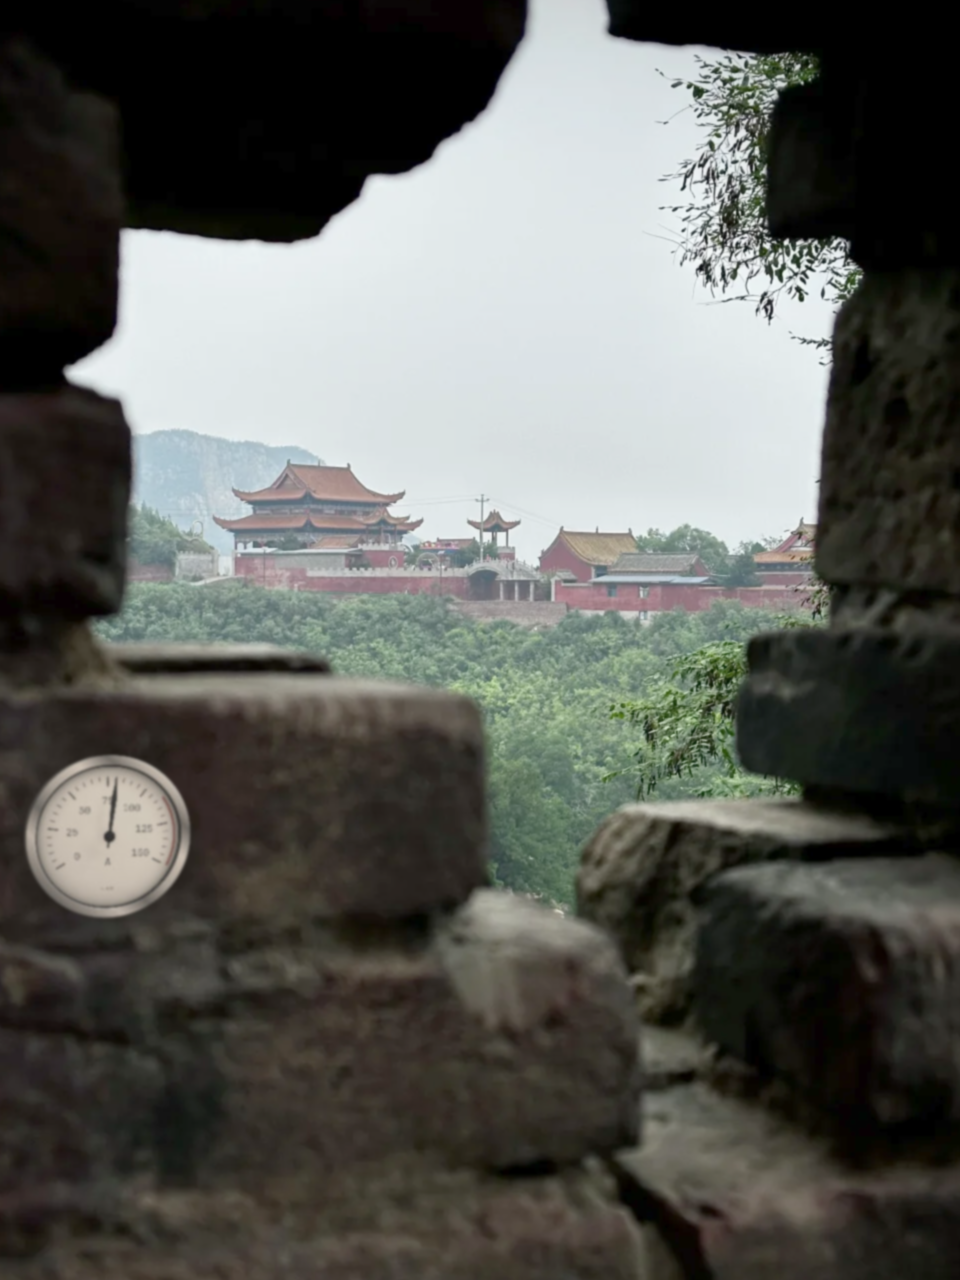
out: 80 A
